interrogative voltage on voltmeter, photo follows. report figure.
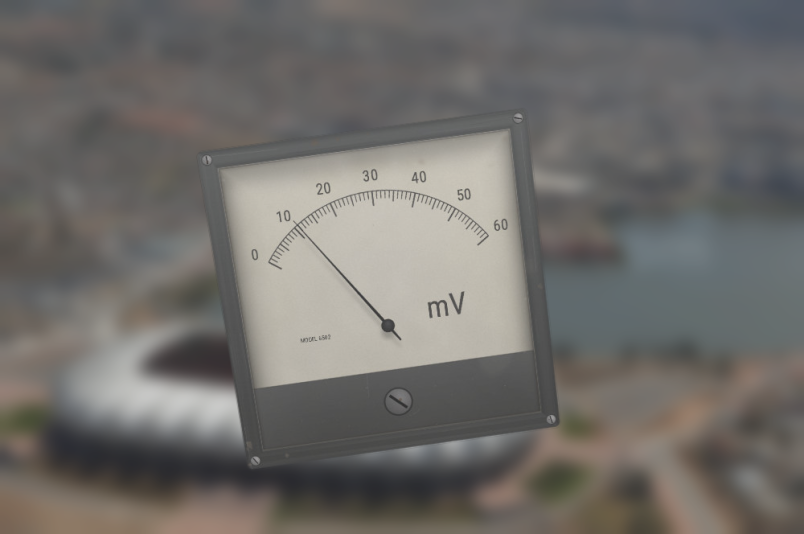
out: 11 mV
